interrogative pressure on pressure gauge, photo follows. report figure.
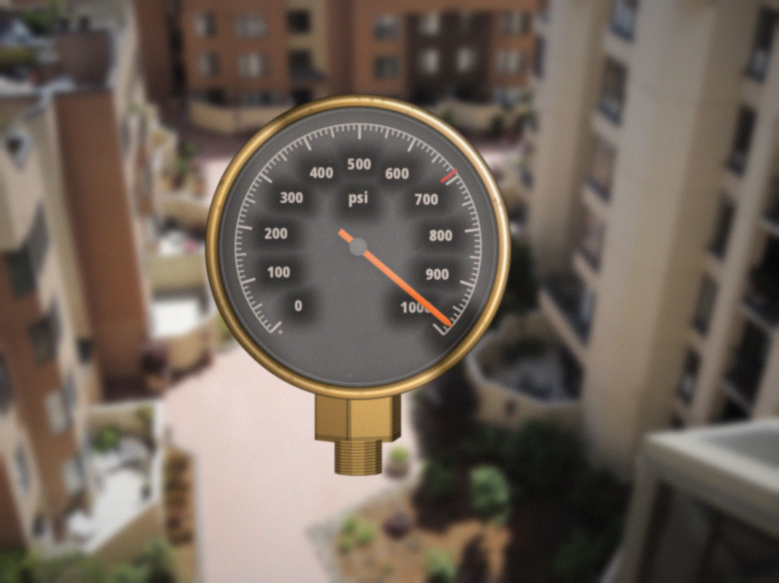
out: 980 psi
